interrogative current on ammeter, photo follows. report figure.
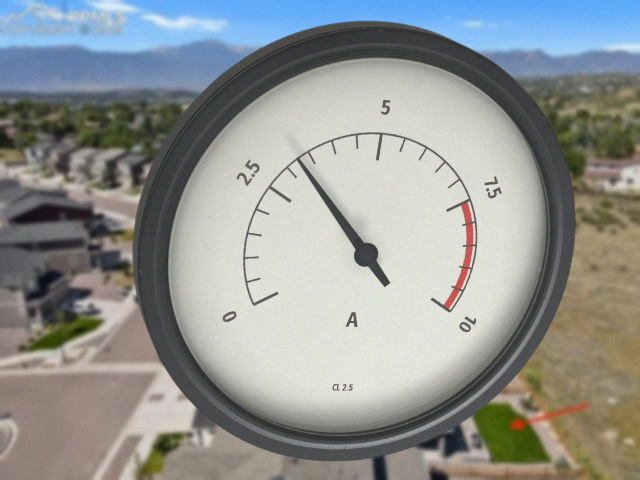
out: 3.25 A
